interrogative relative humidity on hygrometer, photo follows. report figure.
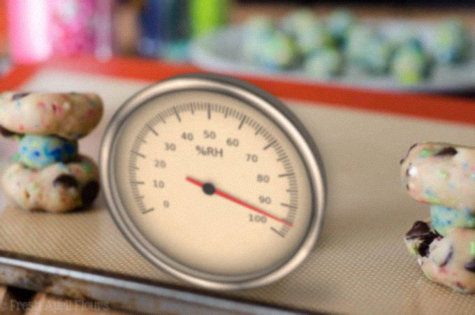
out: 95 %
